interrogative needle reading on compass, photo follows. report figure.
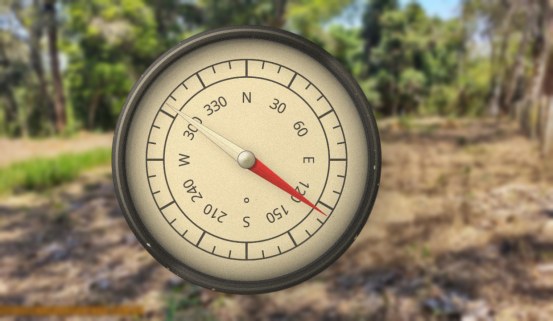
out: 125 °
